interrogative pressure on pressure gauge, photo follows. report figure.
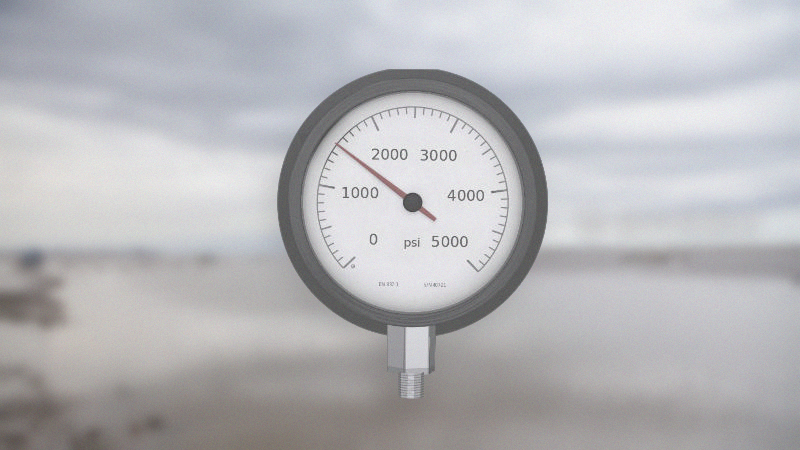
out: 1500 psi
